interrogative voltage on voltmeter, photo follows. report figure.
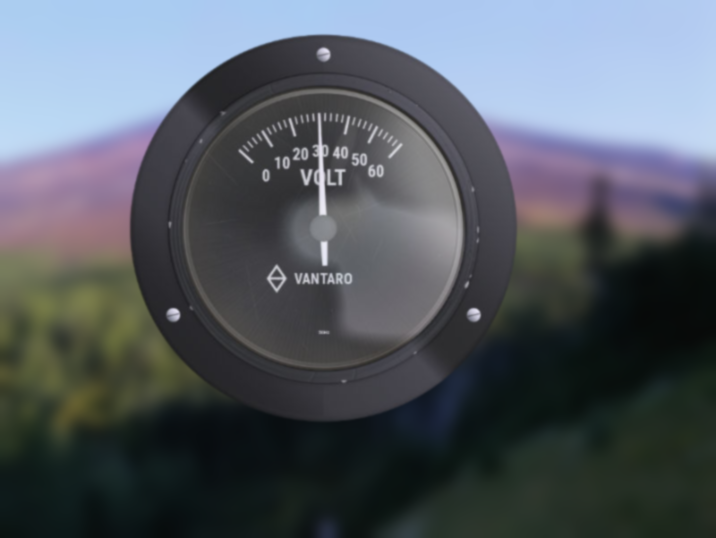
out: 30 V
